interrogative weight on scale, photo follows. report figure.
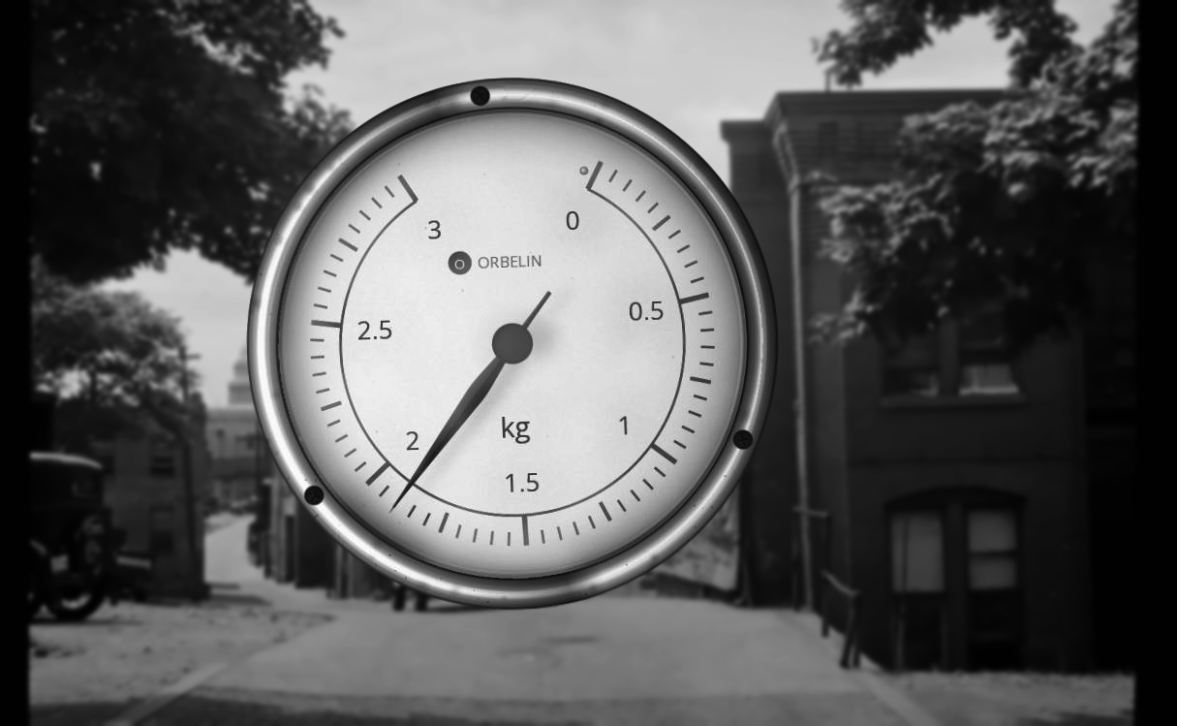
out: 1.9 kg
